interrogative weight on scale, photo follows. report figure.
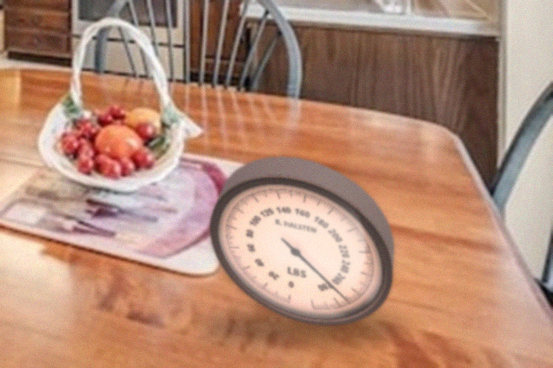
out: 270 lb
